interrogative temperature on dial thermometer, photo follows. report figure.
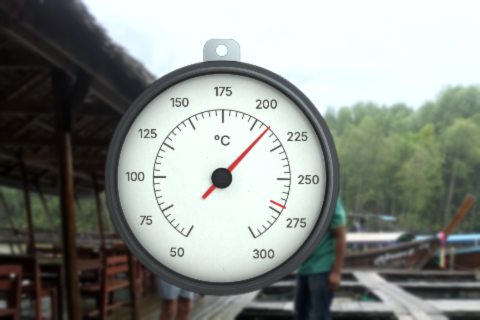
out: 210 °C
